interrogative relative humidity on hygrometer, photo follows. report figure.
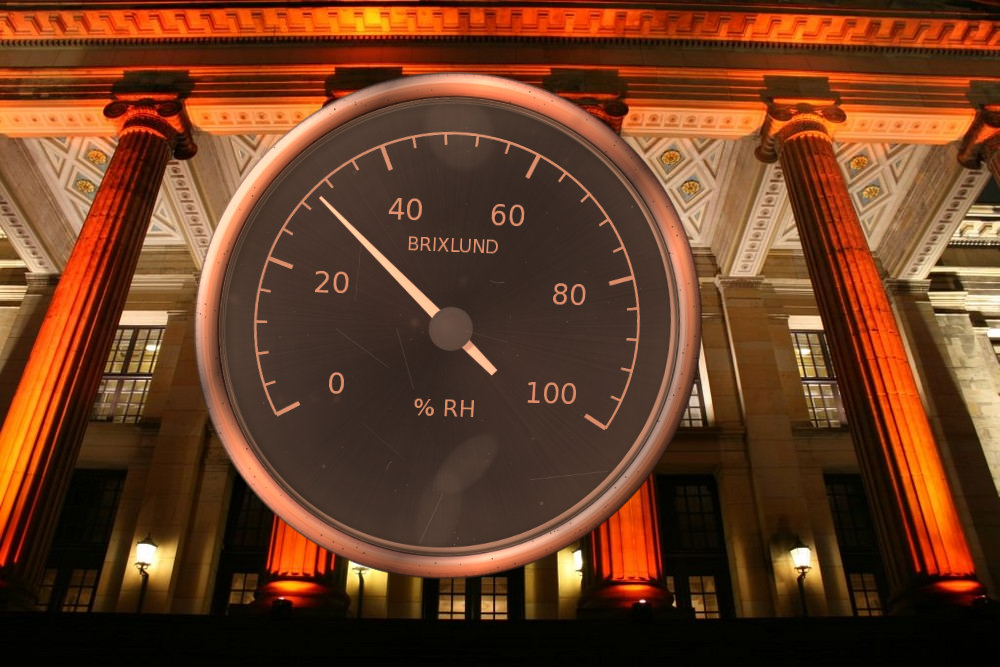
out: 30 %
